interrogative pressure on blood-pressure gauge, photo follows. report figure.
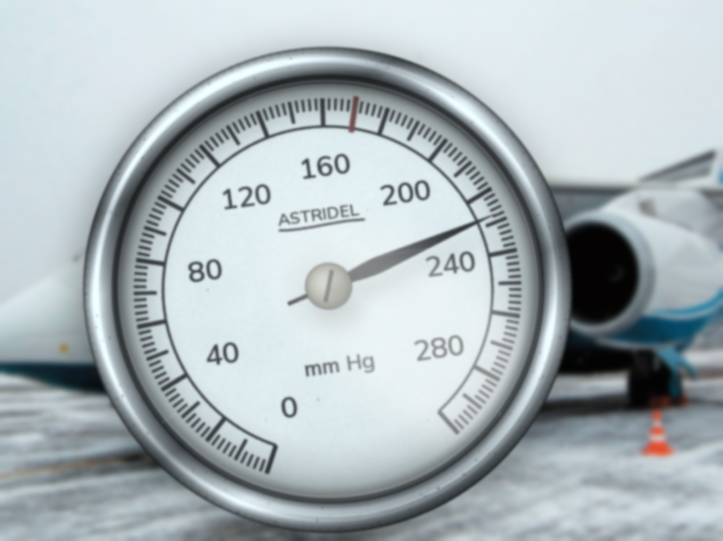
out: 228 mmHg
